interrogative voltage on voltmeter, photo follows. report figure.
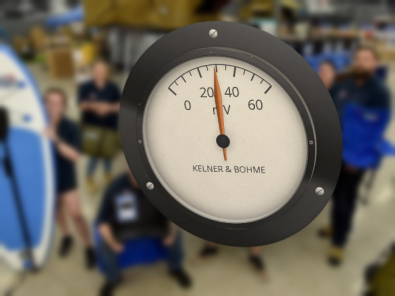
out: 30 mV
